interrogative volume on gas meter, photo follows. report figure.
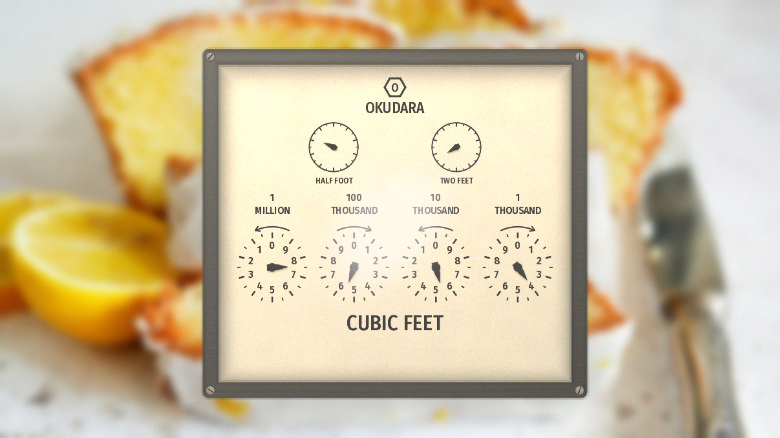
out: 755400 ft³
